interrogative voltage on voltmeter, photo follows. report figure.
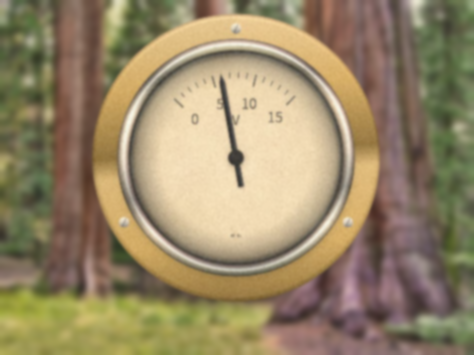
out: 6 V
